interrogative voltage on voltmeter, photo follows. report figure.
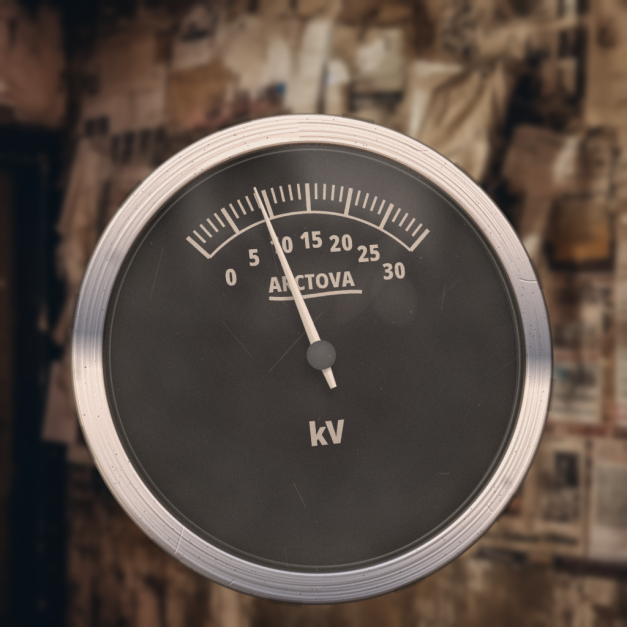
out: 9 kV
